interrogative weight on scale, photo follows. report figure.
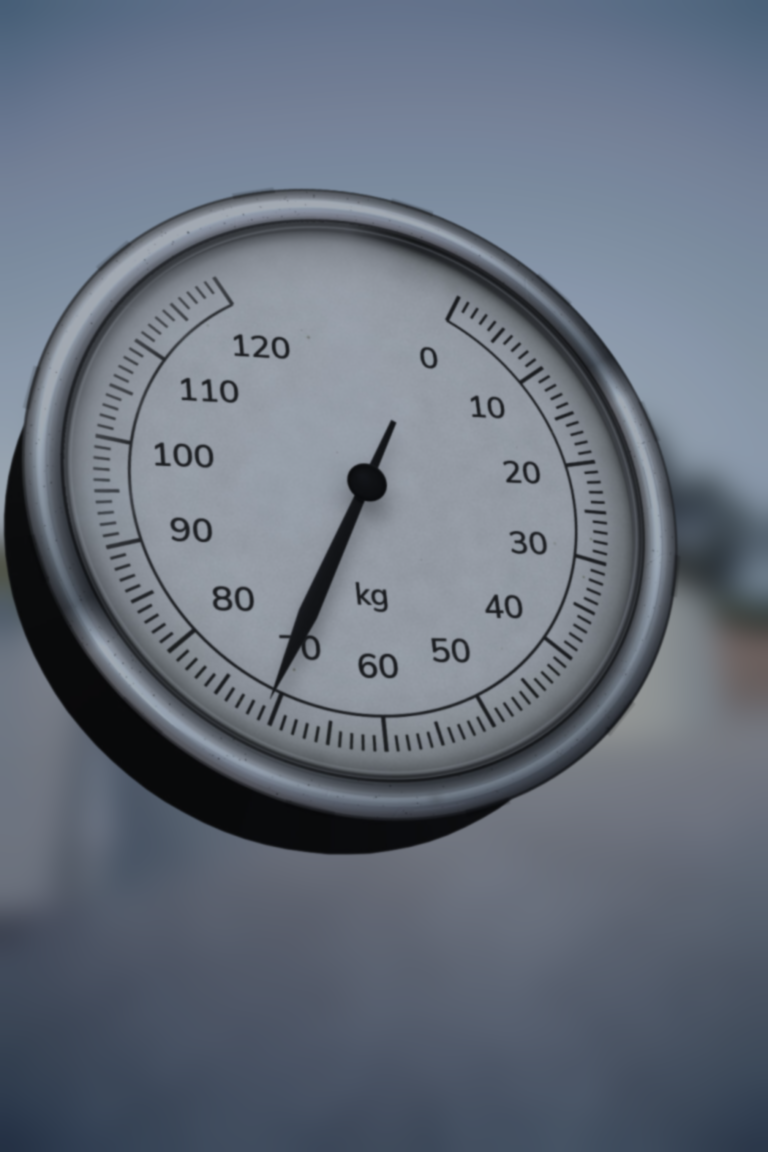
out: 71 kg
